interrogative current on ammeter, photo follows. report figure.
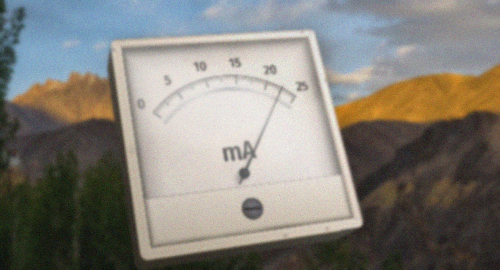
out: 22.5 mA
